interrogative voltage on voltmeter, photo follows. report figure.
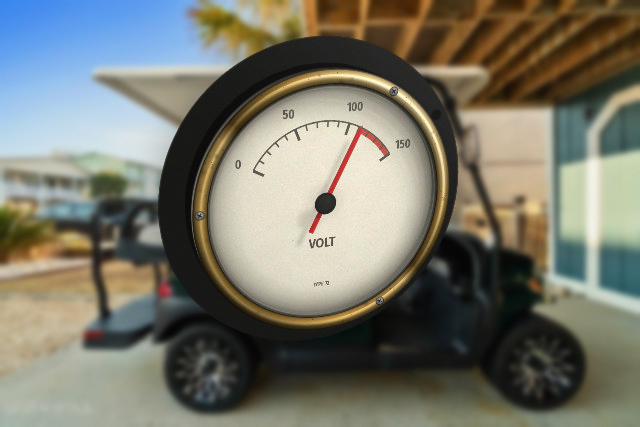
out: 110 V
